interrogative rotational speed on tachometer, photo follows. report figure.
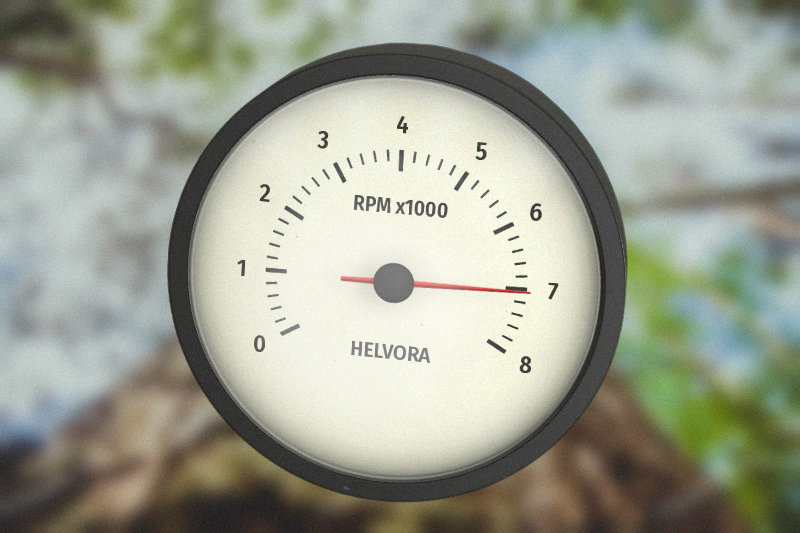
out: 7000 rpm
